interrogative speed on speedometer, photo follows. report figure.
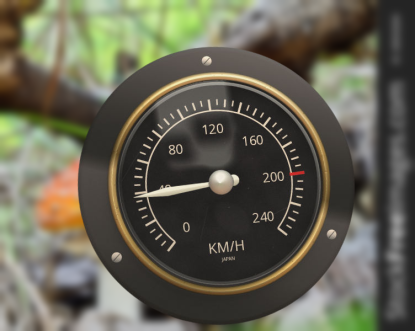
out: 37.5 km/h
